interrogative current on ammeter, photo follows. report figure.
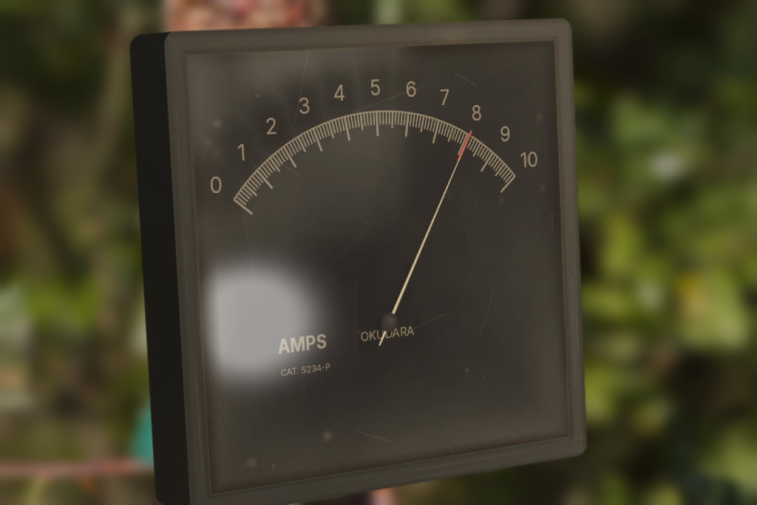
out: 8 A
